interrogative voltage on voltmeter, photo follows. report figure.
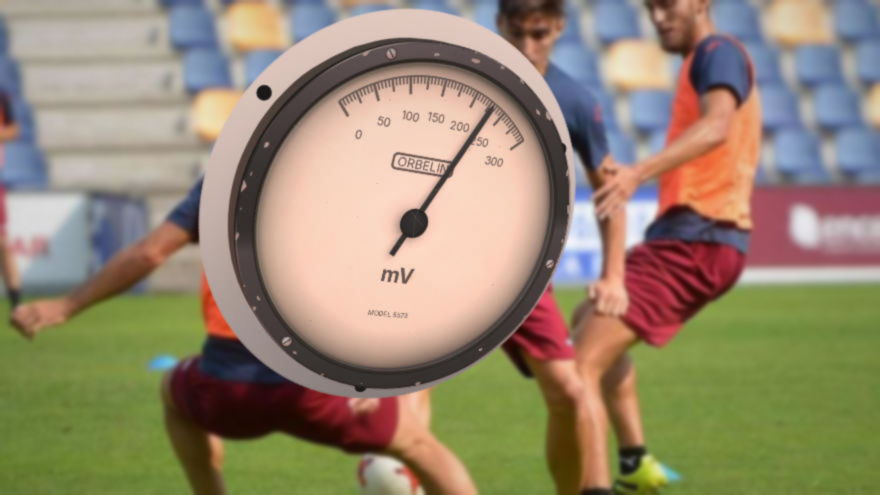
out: 225 mV
